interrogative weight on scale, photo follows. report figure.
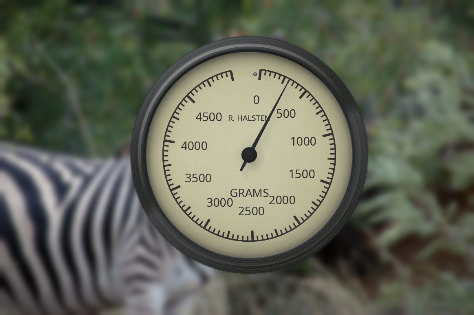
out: 300 g
